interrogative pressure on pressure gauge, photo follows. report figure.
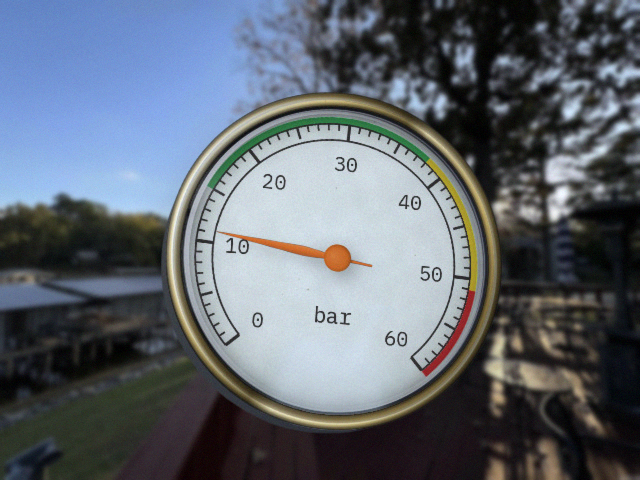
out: 11 bar
